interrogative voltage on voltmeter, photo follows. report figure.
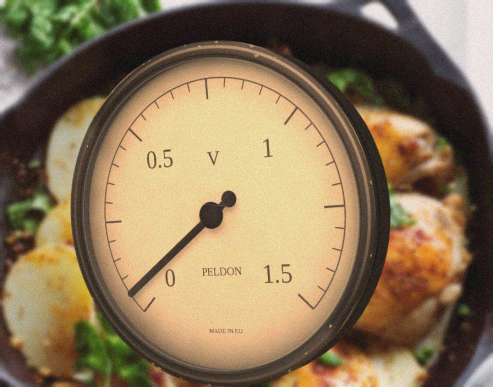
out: 0.05 V
